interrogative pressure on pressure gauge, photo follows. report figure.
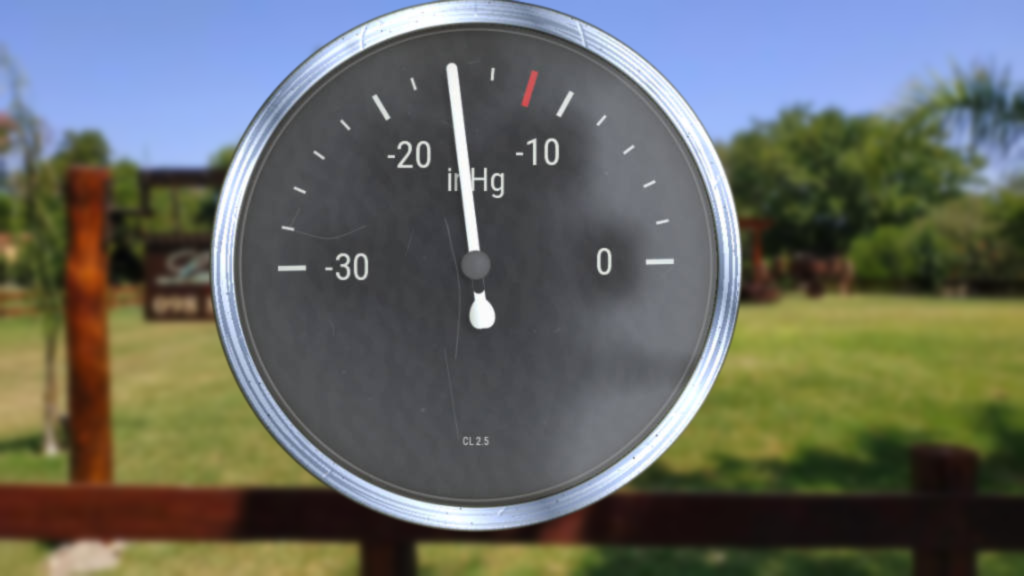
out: -16 inHg
